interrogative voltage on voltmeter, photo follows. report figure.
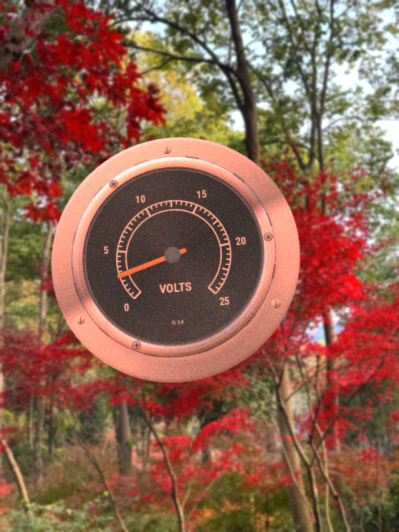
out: 2.5 V
